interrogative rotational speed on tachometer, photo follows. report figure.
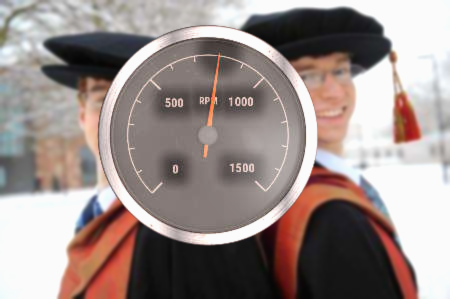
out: 800 rpm
